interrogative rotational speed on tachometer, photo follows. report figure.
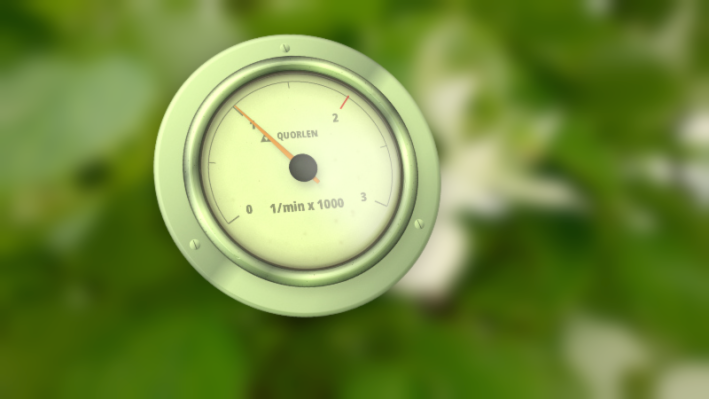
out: 1000 rpm
